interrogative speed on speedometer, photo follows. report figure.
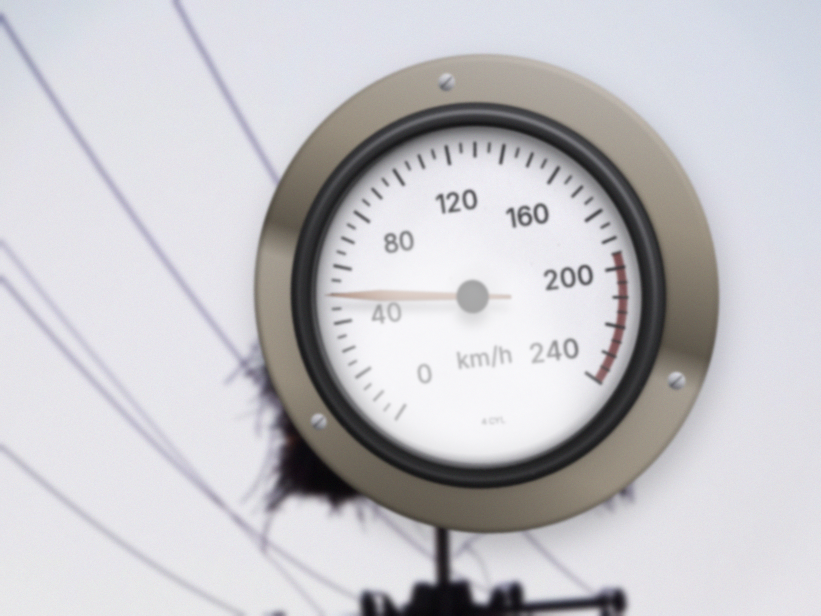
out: 50 km/h
